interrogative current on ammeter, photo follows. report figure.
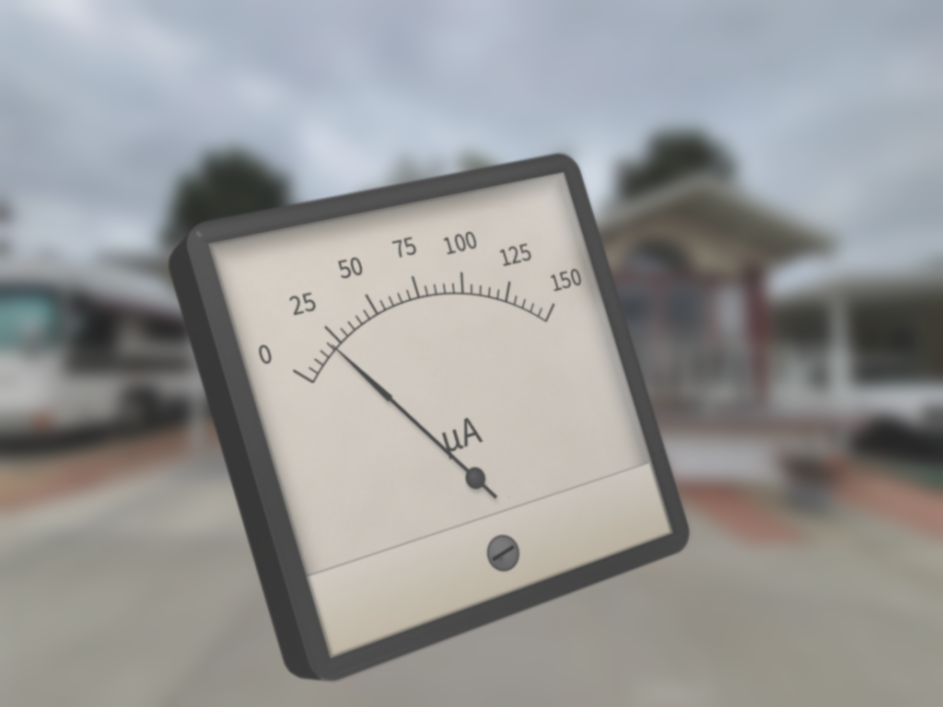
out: 20 µA
